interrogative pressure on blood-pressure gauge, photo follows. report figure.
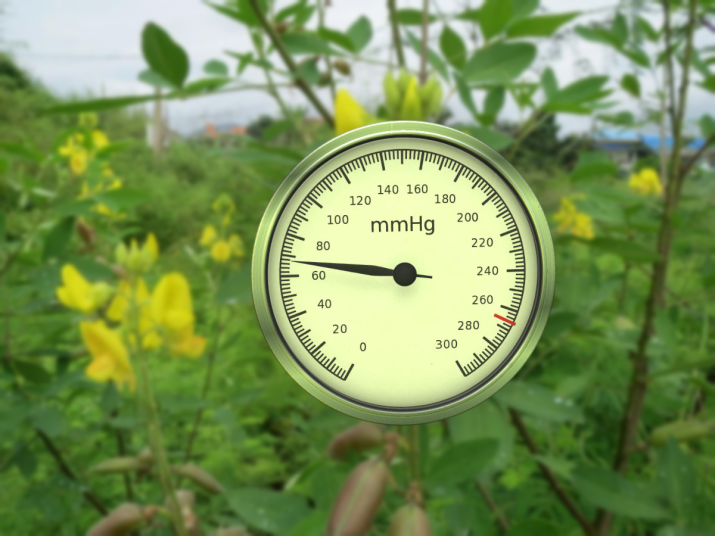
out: 68 mmHg
